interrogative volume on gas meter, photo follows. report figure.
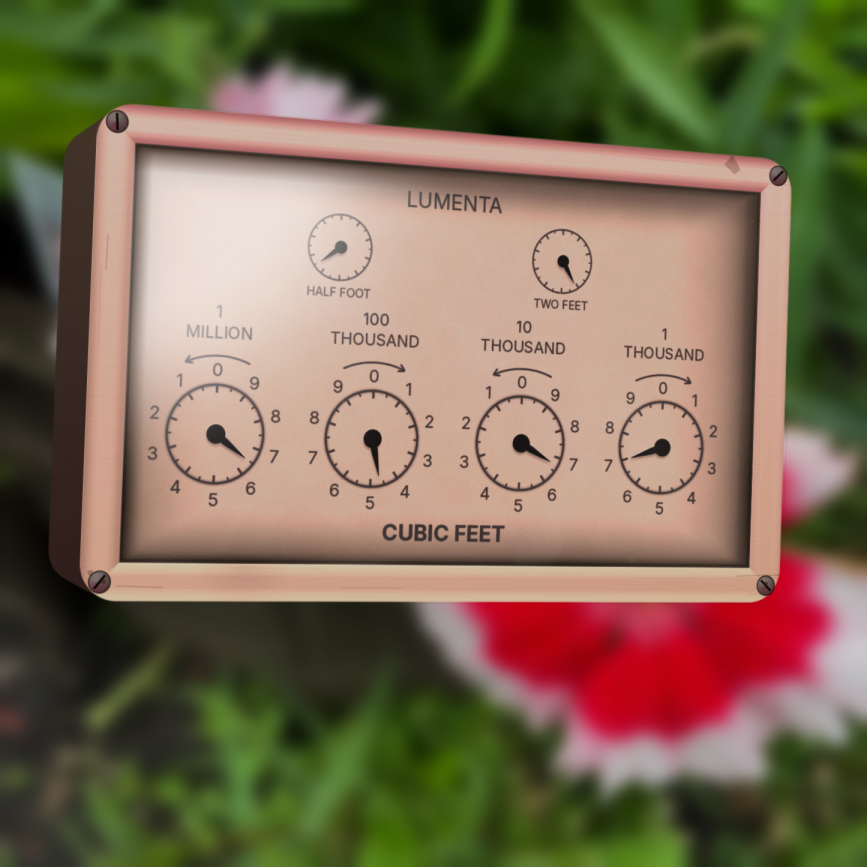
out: 646700 ft³
